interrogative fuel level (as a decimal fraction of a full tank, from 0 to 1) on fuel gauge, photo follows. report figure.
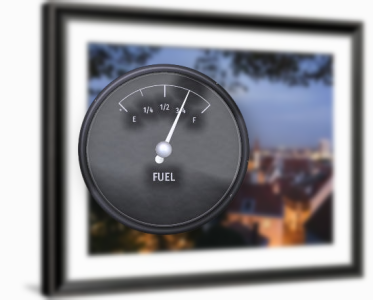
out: 0.75
